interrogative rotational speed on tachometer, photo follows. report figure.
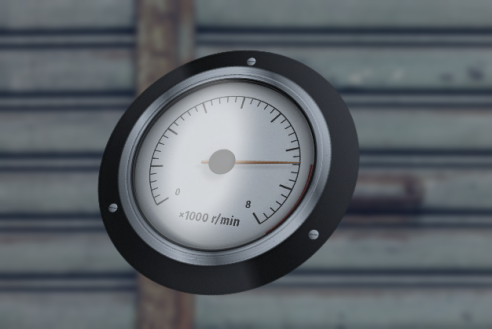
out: 6400 rpm
